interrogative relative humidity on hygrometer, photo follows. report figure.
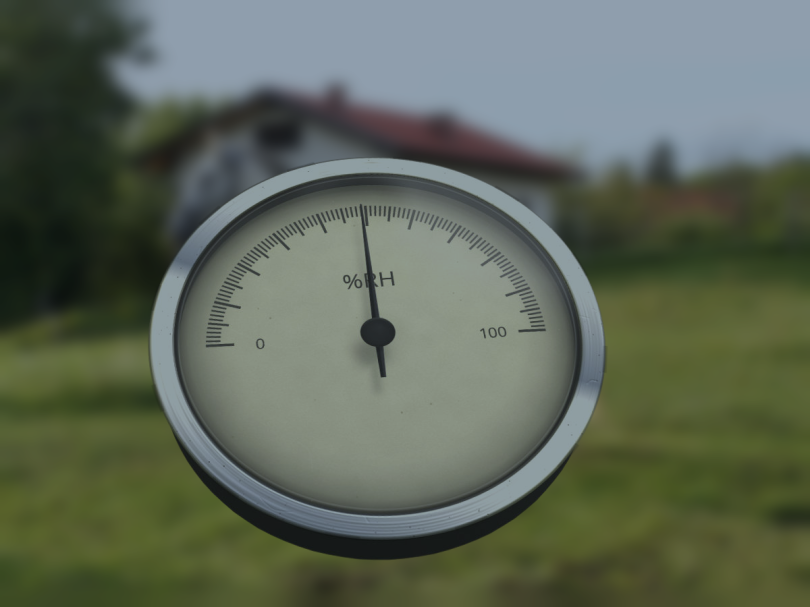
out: 49 %
